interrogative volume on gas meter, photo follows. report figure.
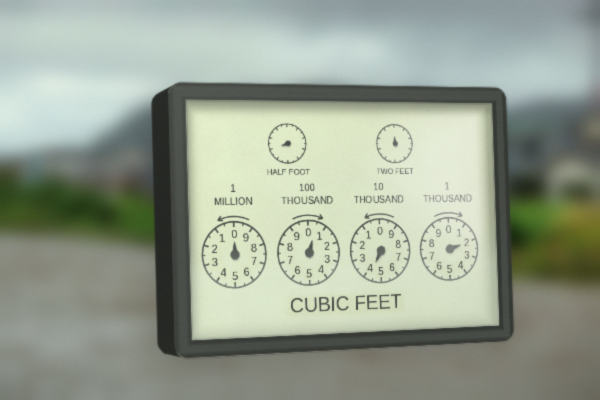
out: 4200 ft³
